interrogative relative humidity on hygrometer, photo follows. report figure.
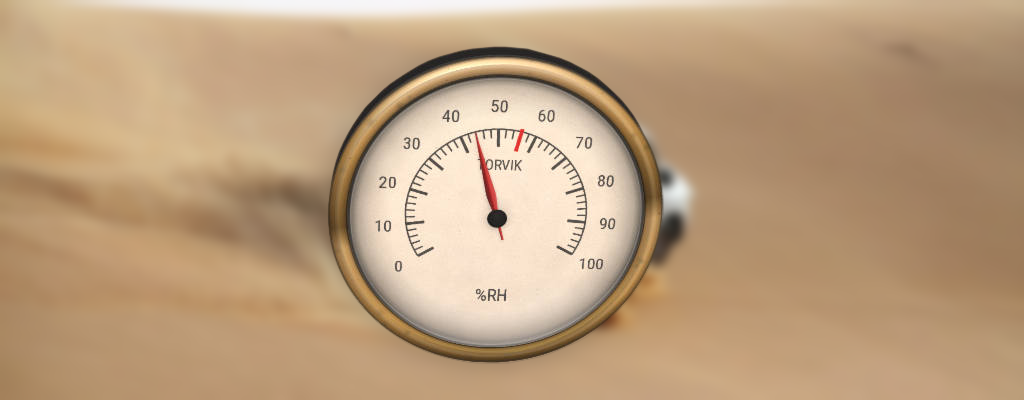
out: 44 %
